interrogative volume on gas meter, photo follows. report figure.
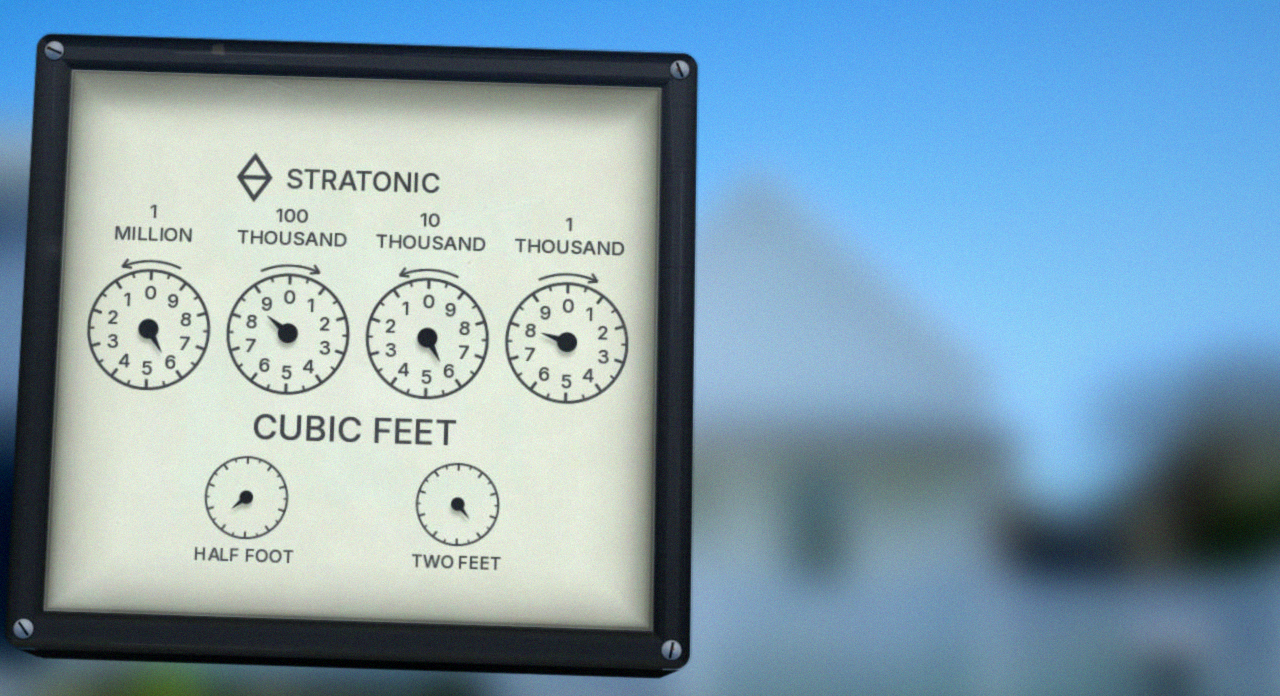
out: 585800 ft³
